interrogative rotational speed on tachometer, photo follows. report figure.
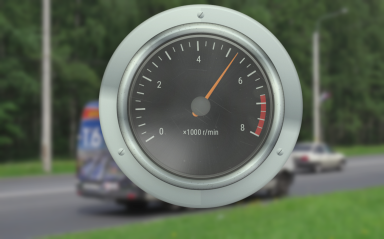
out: 5250 rpm
